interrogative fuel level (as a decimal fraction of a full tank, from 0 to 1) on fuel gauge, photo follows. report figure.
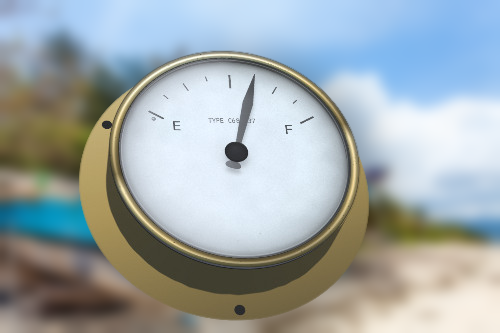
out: 0.625
